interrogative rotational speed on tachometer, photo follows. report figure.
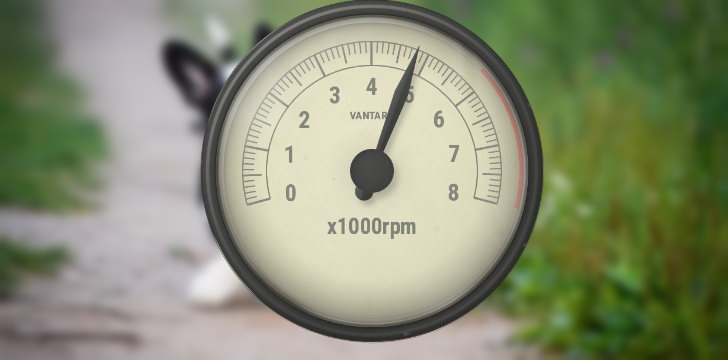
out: 4800 rpm
